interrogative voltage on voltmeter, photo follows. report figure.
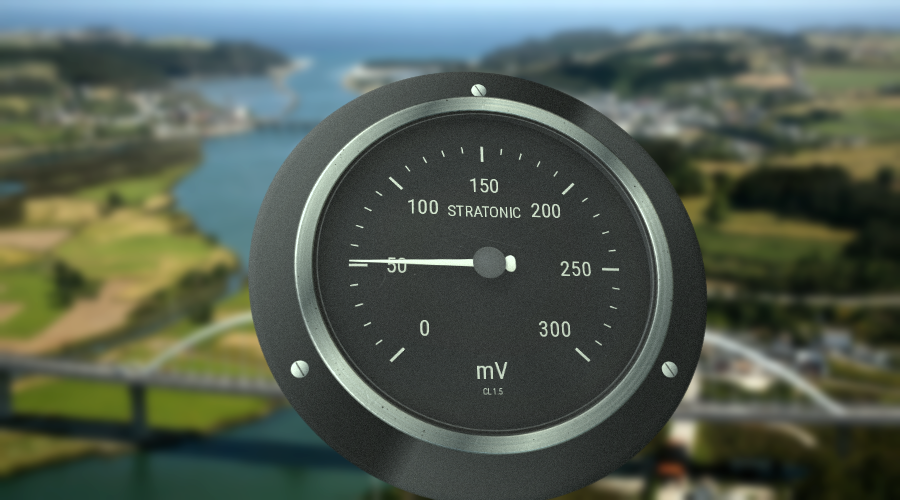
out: 50 mV
